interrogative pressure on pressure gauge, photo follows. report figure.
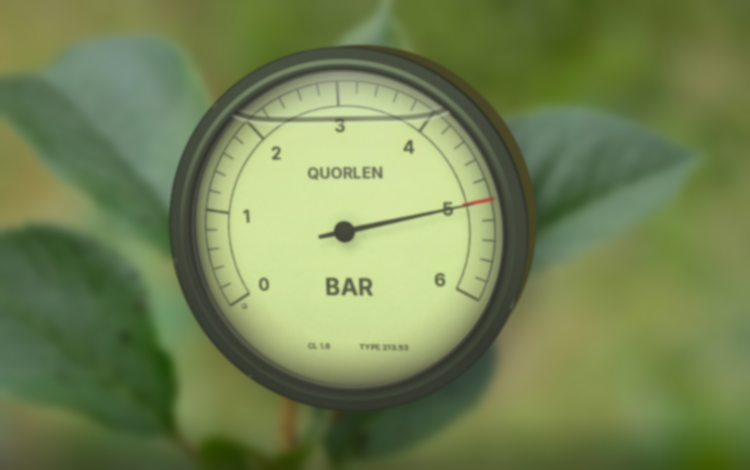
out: 5 bar
